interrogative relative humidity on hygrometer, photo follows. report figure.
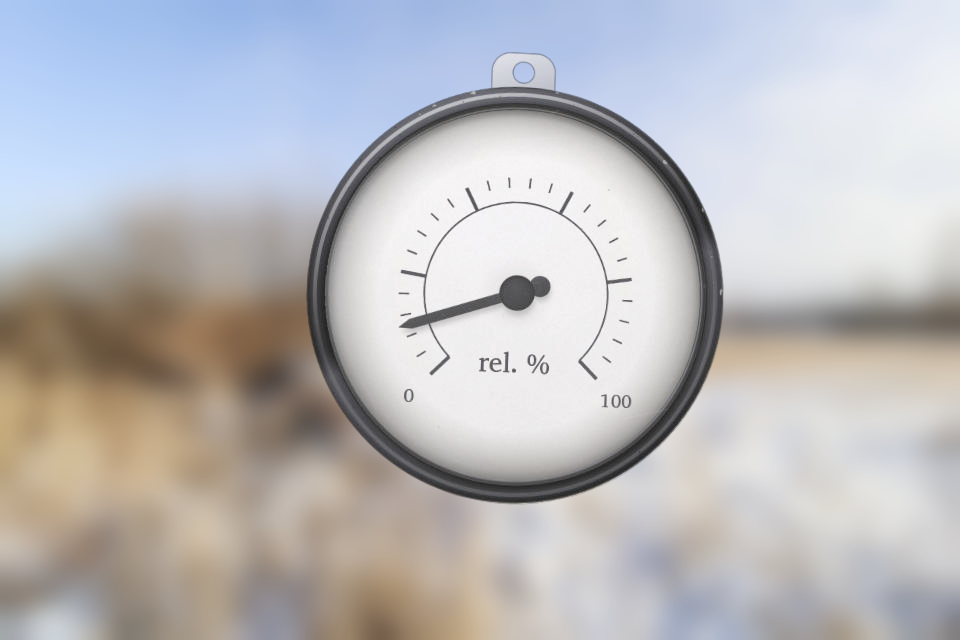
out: 10 %
